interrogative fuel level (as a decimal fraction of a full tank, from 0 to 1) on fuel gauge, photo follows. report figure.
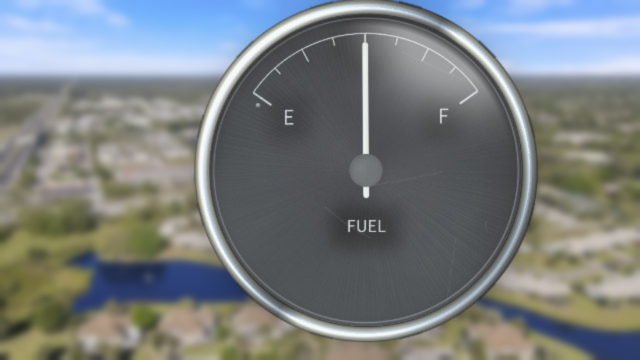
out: 0.5
